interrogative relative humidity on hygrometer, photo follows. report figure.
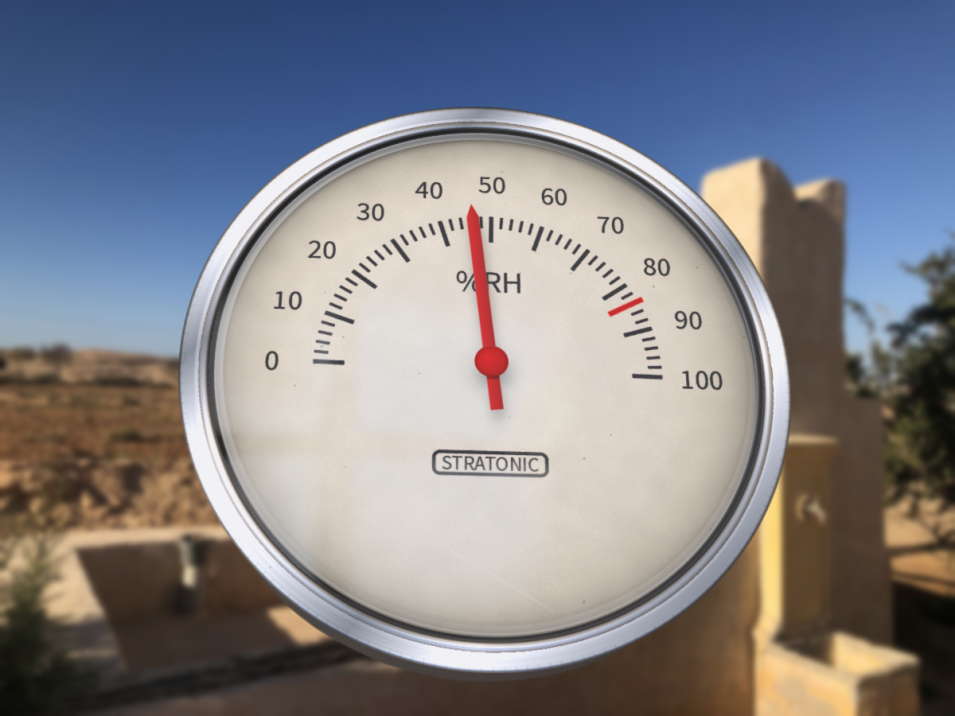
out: 46 %
